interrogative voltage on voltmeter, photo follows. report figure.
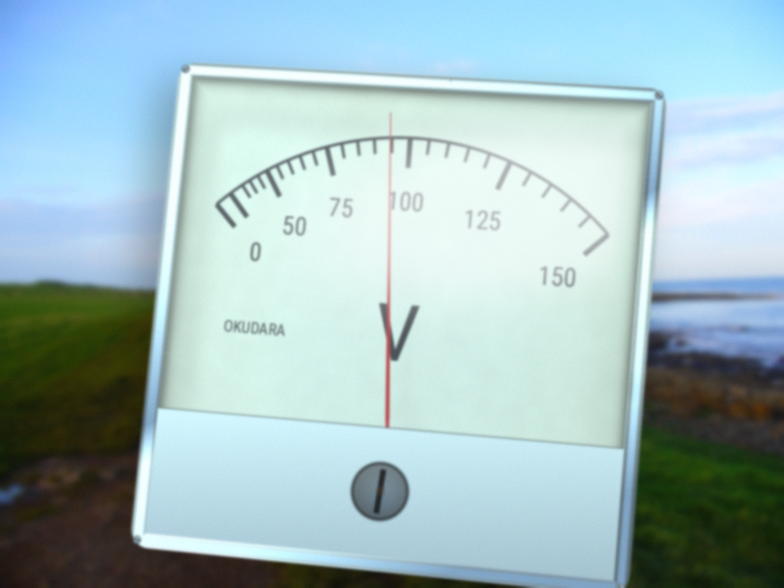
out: 95 V
